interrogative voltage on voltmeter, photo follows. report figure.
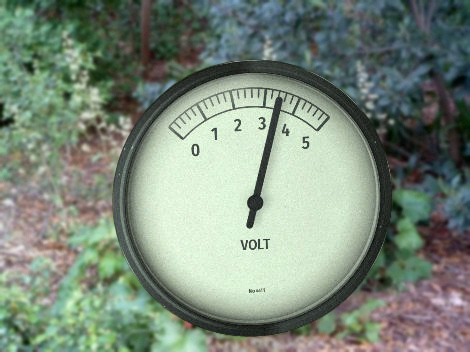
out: 3.4 V
